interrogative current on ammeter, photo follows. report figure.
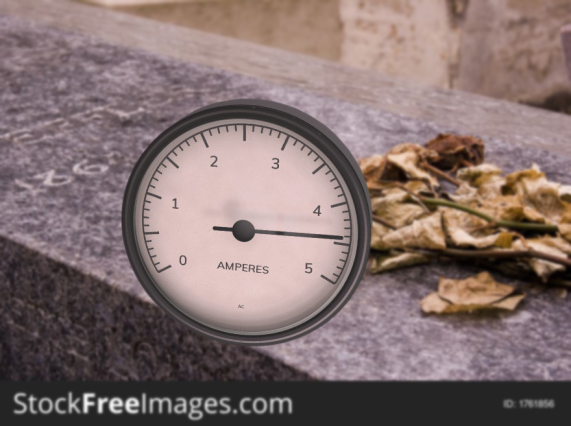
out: 4.4 A
